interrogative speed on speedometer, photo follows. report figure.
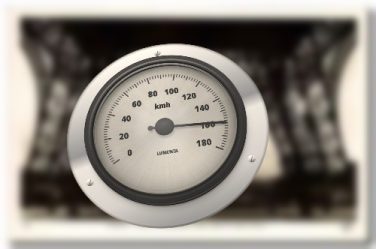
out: 160 km/h
